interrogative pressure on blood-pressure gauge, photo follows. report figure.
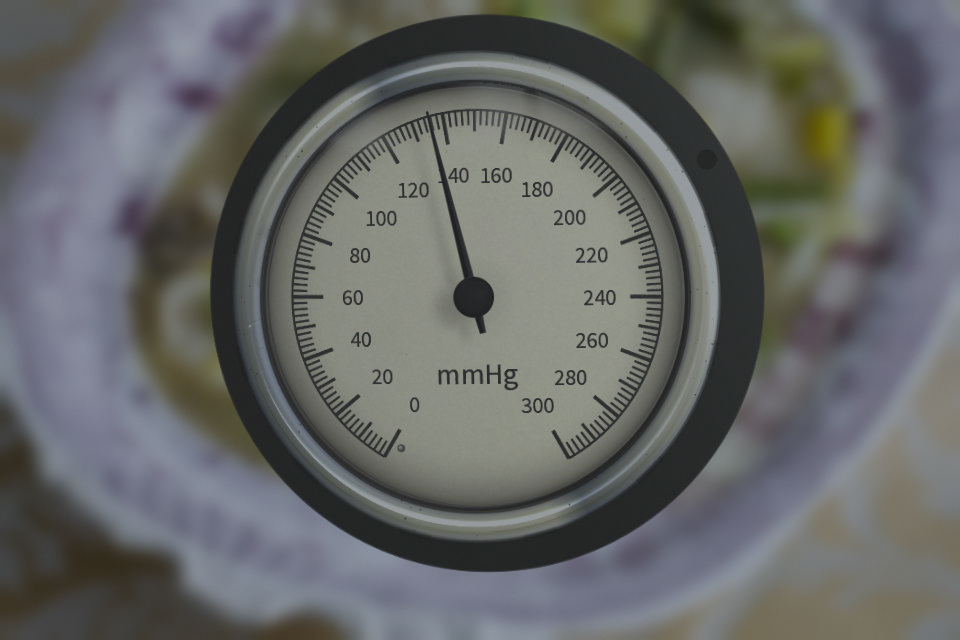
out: 136 mmHg
